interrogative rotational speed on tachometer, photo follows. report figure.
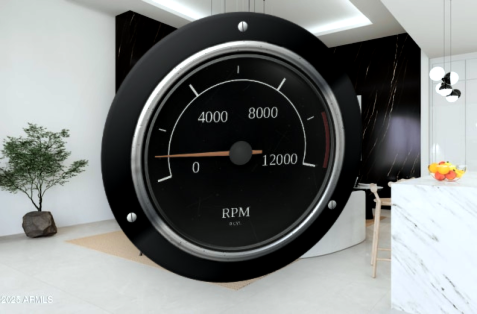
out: 1000 rpm
